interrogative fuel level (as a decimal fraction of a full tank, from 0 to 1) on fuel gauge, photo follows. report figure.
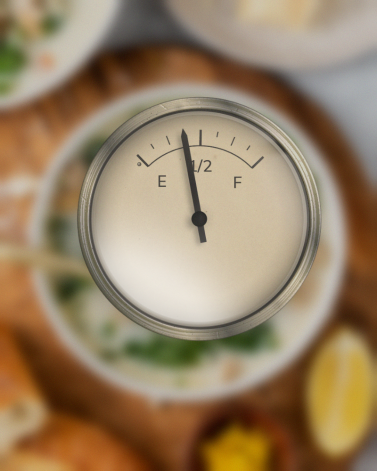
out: 0.375
